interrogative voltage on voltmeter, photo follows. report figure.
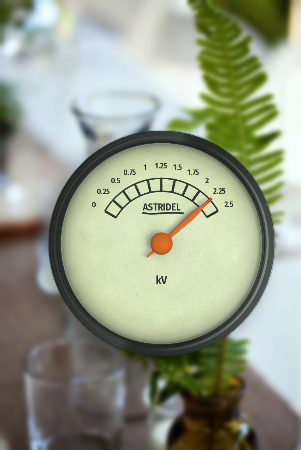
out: 2.25 kV
